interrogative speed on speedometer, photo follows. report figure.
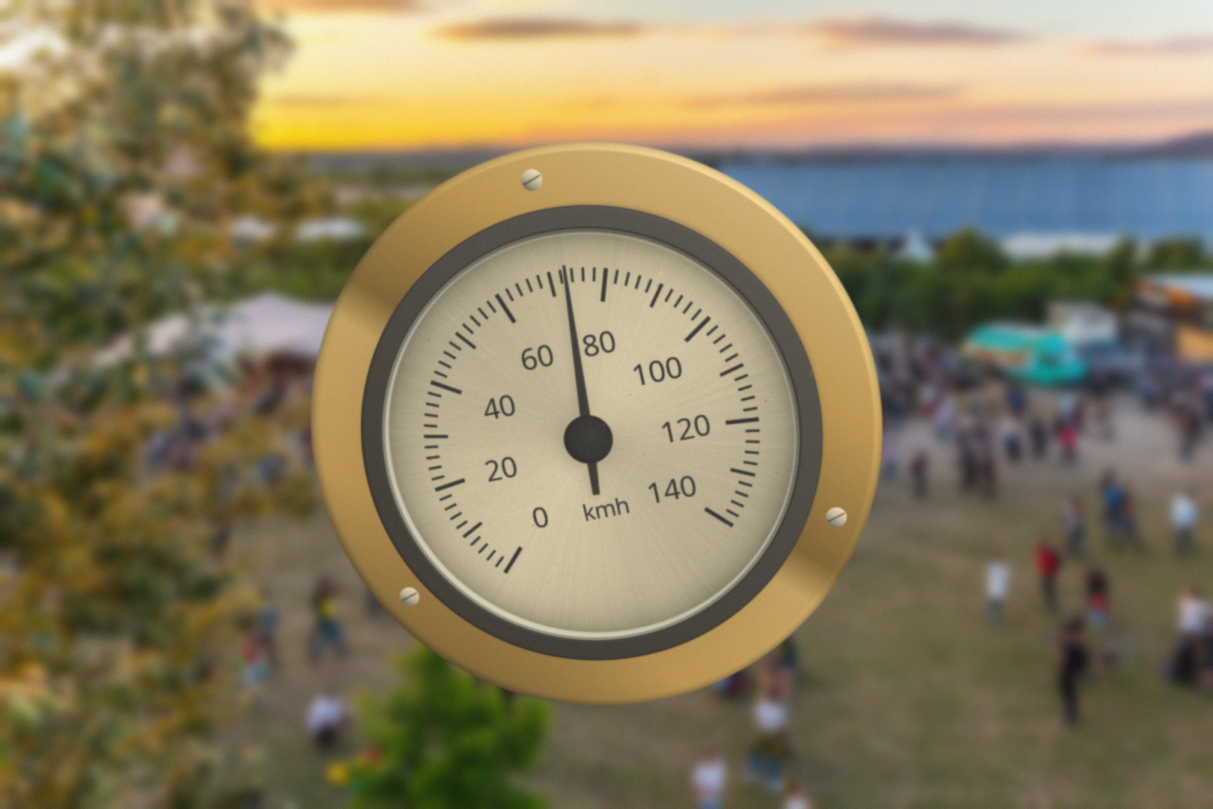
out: 73 km/h
